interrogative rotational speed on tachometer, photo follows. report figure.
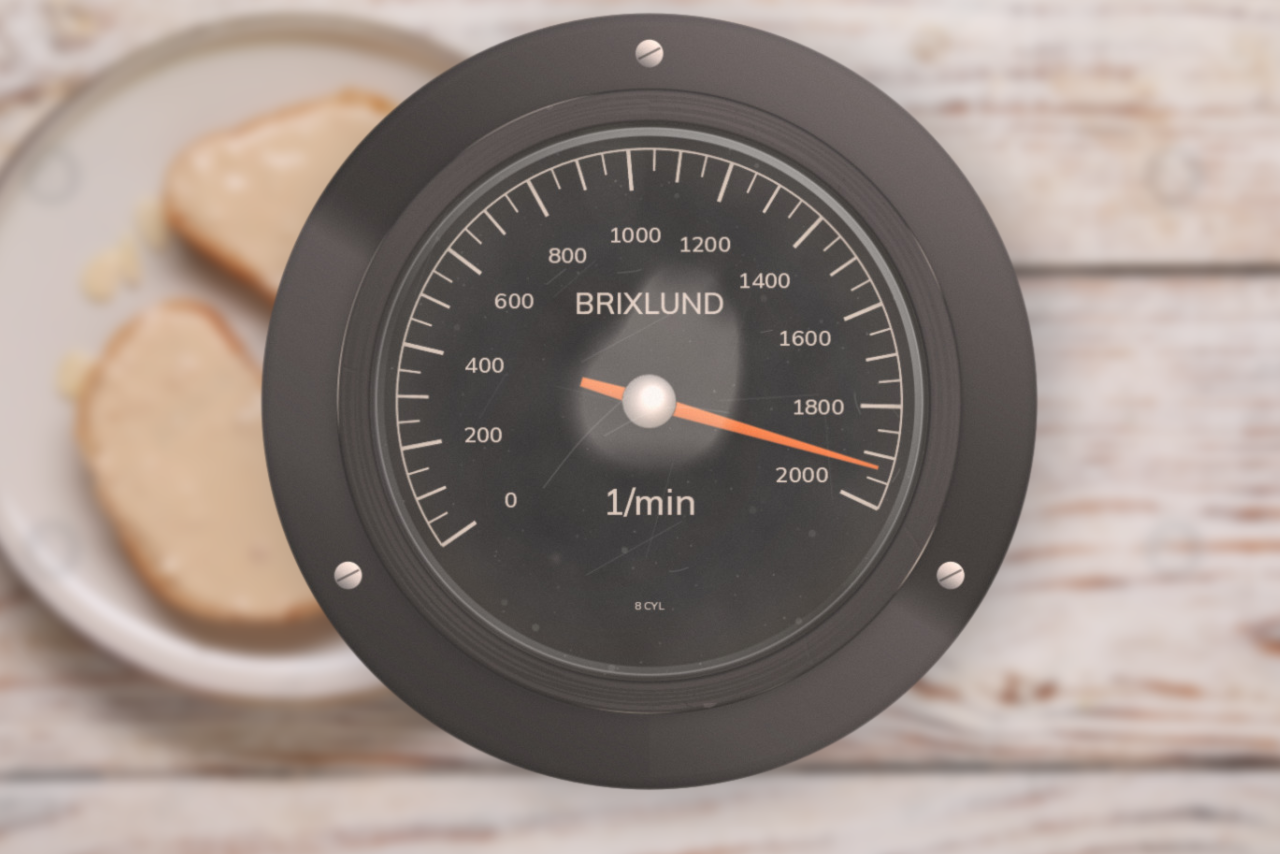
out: 1925 rpm
